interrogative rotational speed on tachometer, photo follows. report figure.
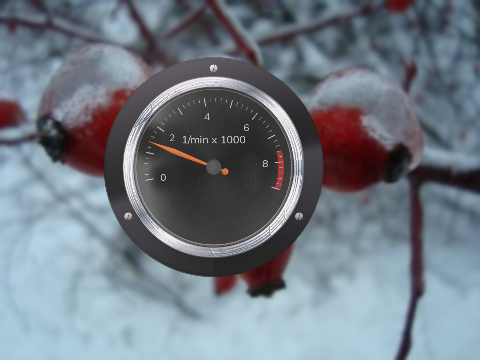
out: 1400 rpm
